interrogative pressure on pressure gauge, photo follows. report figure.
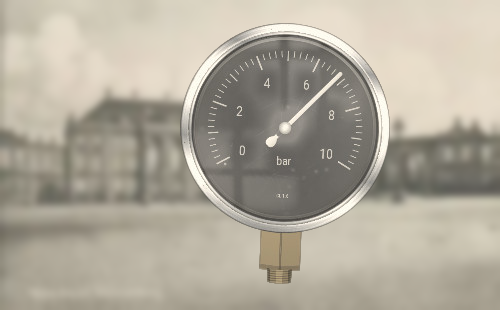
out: 6.8 bar
